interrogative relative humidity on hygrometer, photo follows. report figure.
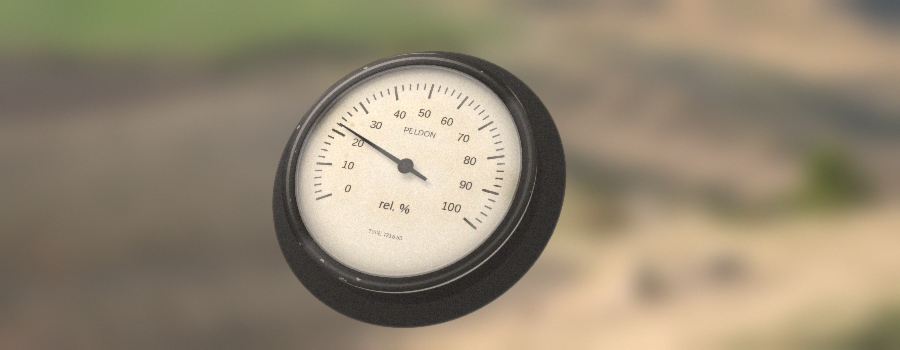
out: 22 %
